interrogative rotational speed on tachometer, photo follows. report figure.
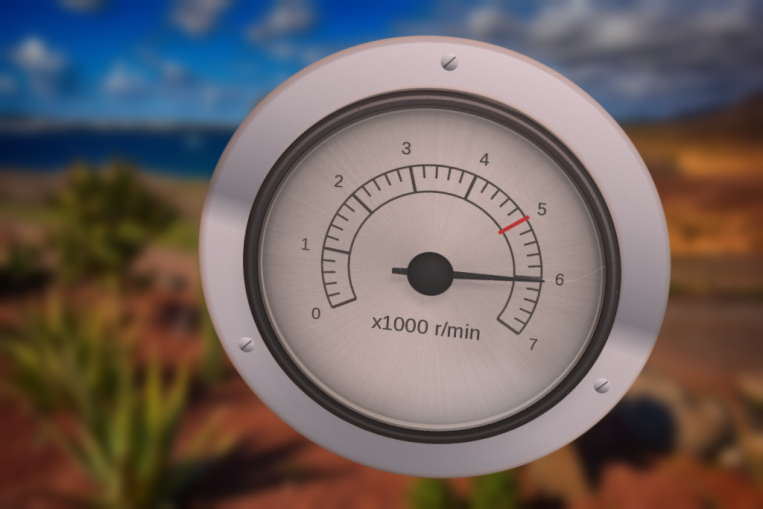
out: 6000 rpm
